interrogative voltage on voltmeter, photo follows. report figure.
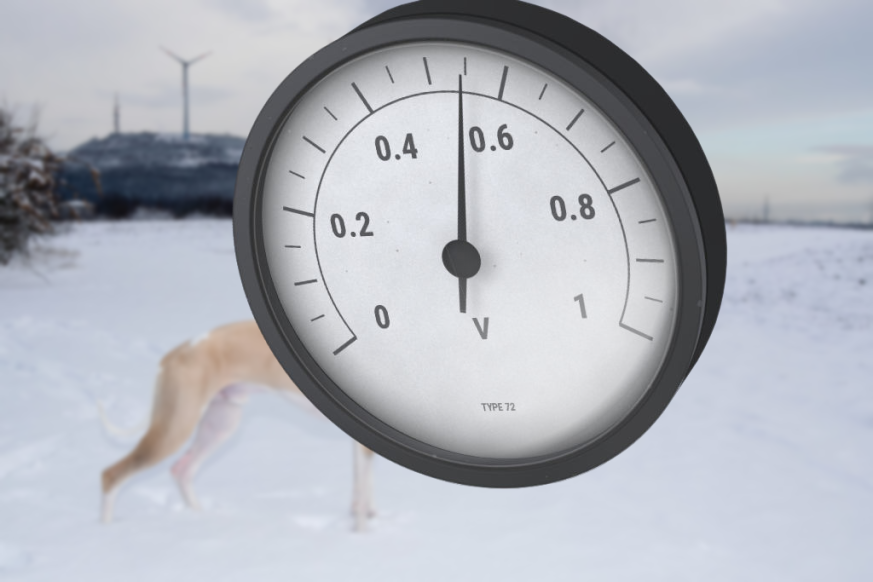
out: 0.55 V
